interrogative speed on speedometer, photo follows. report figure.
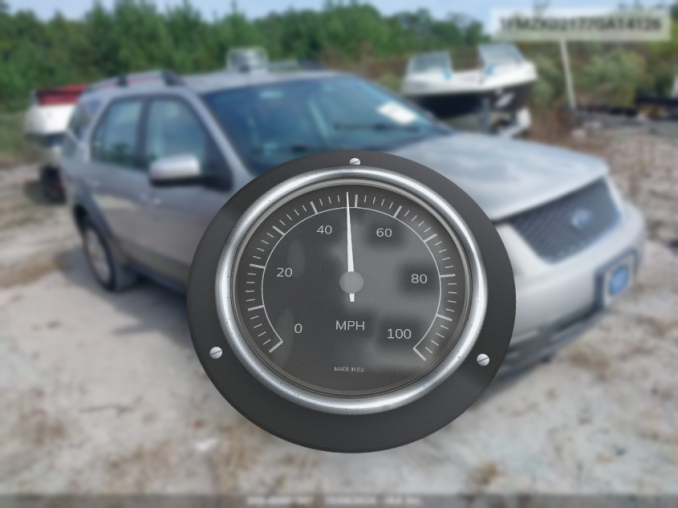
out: 48 mph
